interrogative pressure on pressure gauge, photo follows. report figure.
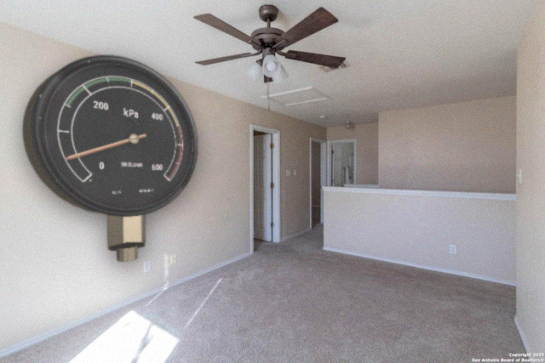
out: 50 kPa
